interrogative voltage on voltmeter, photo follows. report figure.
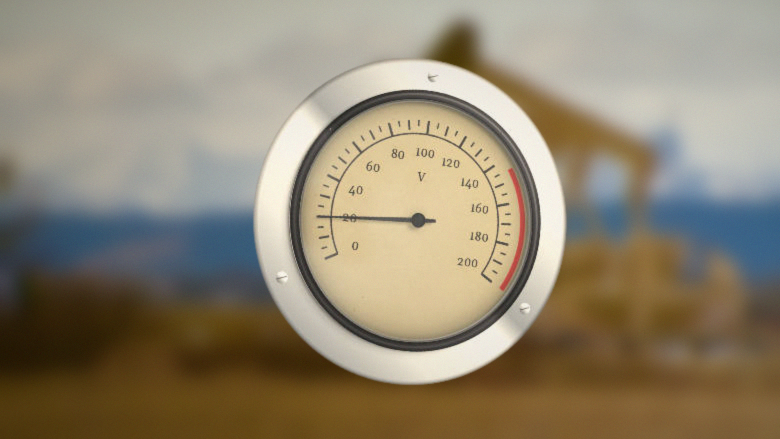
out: 20 V
